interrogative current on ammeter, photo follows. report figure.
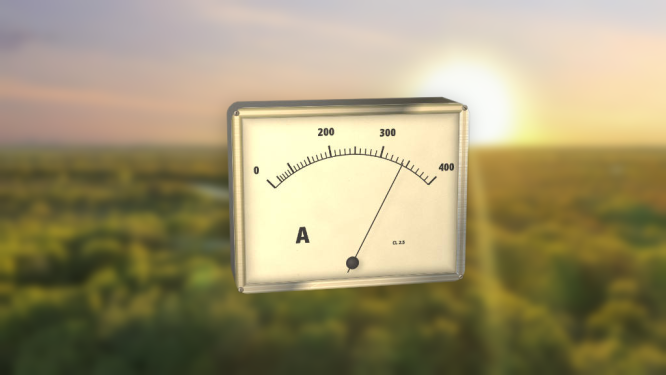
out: 340 A
